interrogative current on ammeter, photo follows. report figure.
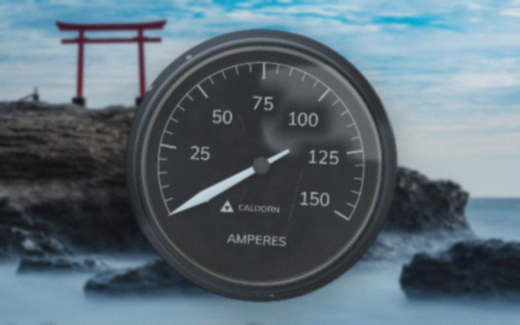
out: 0 A
